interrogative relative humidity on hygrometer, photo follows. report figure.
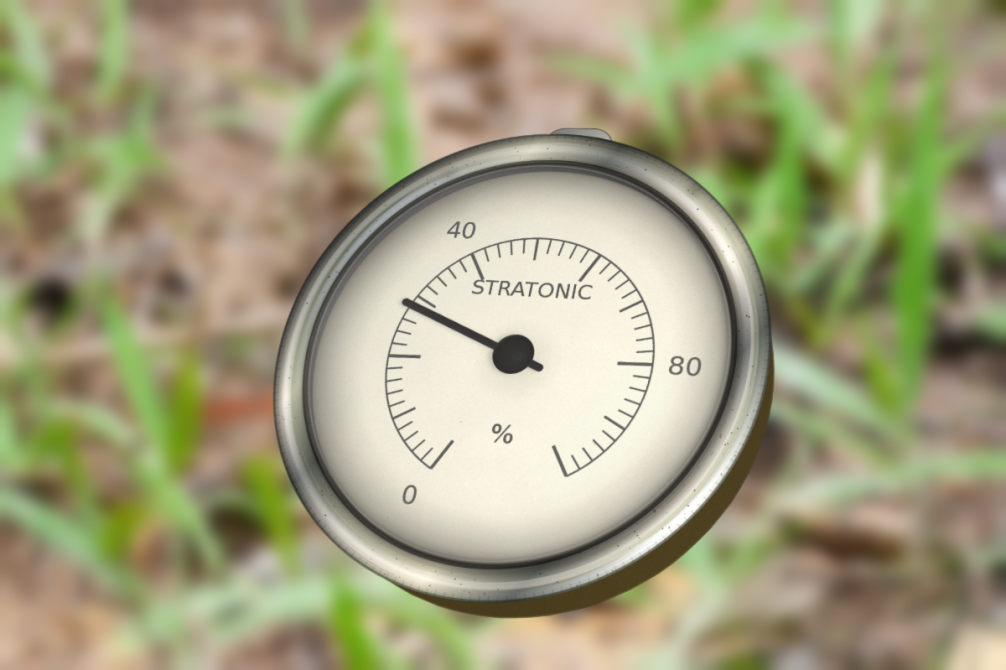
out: 28 %
